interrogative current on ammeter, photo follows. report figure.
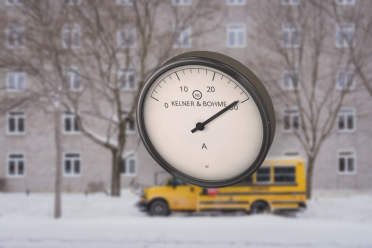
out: 29 A
